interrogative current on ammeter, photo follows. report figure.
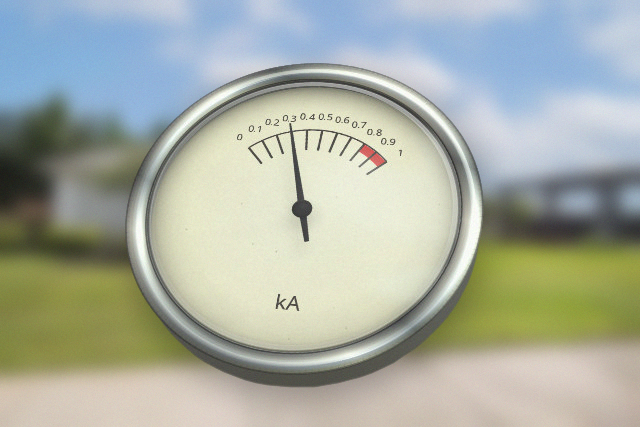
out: 0.3 kA
